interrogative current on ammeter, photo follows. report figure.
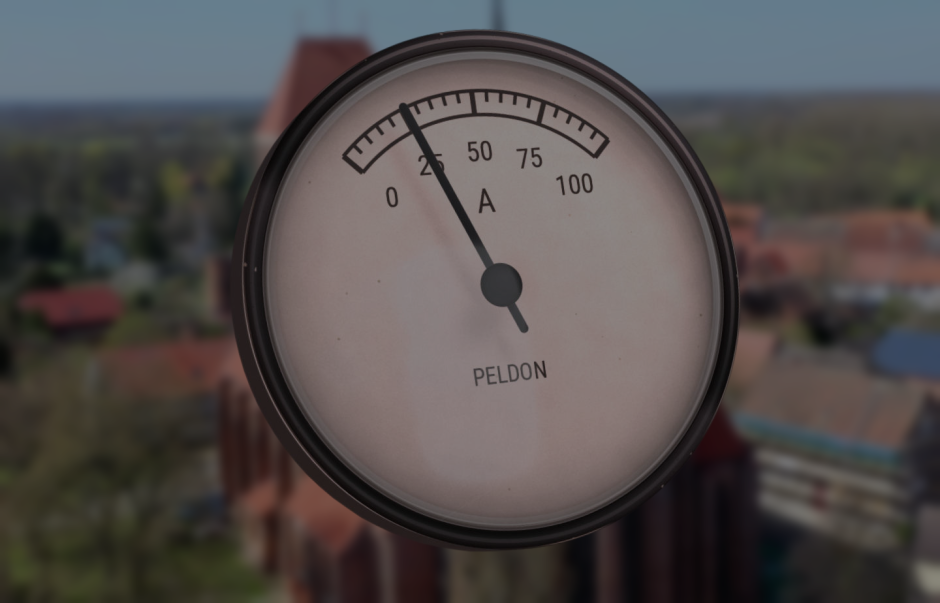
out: 25 A
